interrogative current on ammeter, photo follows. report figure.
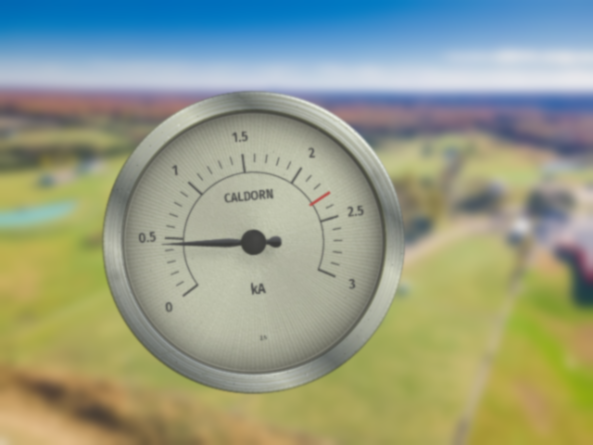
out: 0.45 kA
